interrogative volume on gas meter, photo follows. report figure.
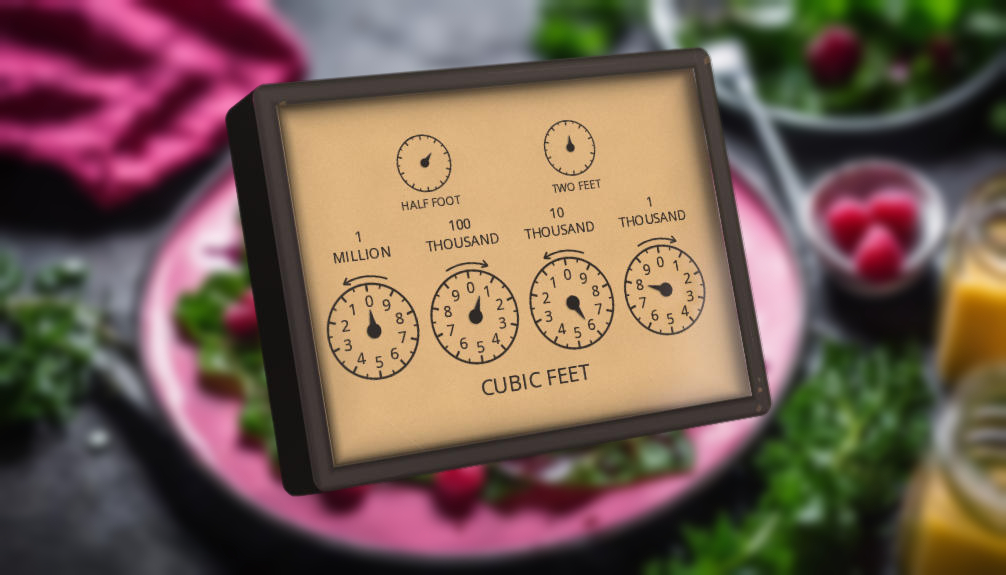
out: 5800 ft³
